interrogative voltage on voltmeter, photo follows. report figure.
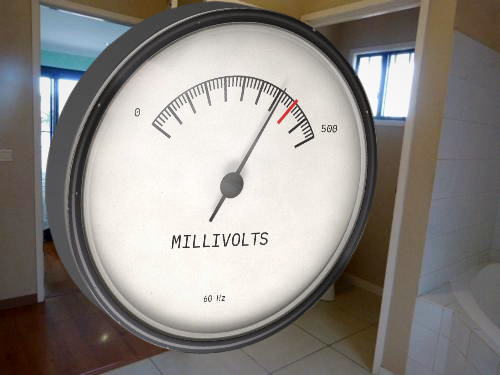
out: 350 mV
